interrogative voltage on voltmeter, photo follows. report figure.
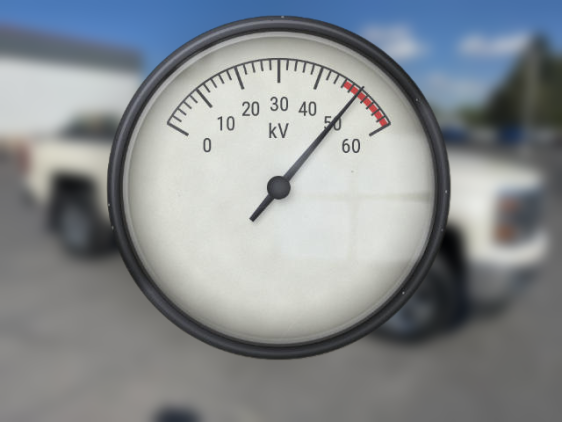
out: 50 kV
